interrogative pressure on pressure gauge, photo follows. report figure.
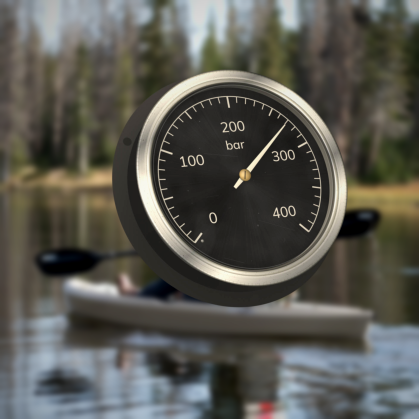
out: 270 bar
